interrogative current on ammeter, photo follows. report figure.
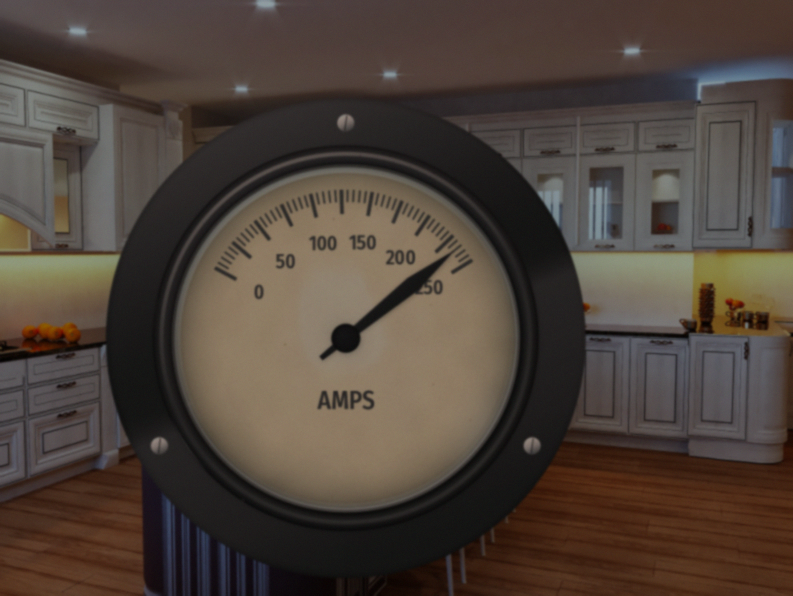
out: 235 A
